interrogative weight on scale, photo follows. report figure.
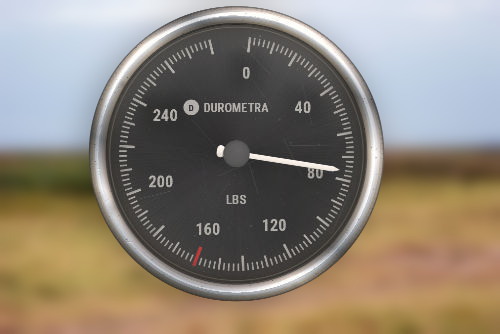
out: 76 lb
